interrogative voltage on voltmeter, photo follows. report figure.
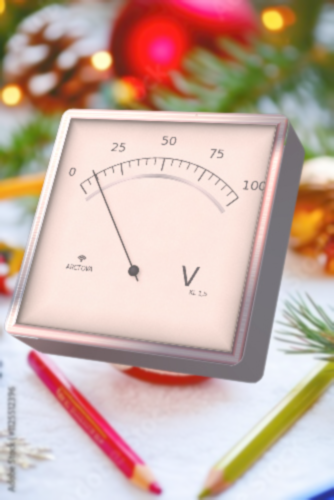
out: 10 V
